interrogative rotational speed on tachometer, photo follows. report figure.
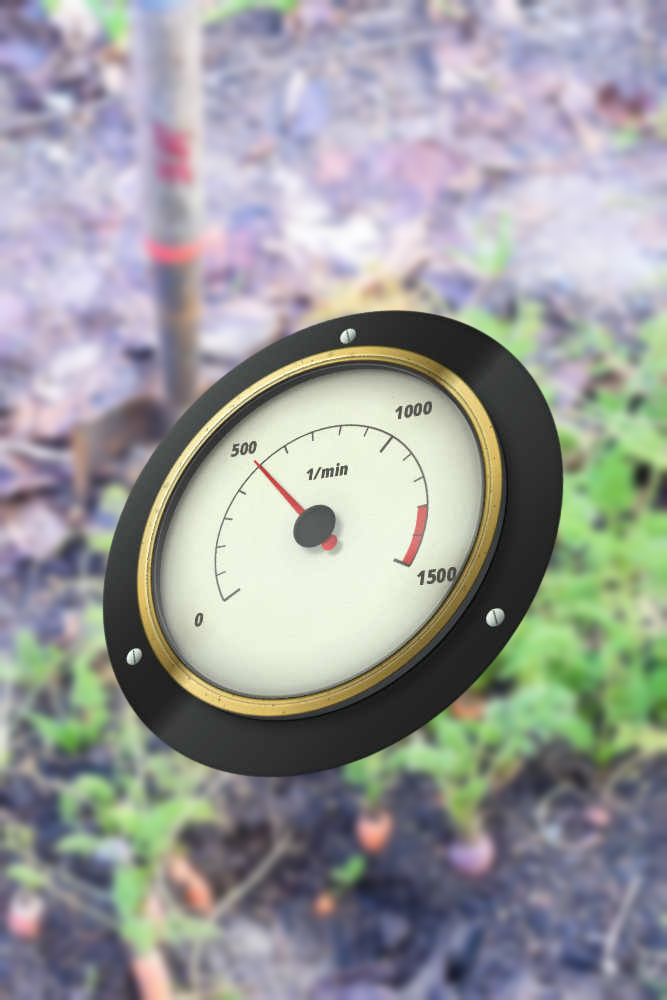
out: 500 rpm
